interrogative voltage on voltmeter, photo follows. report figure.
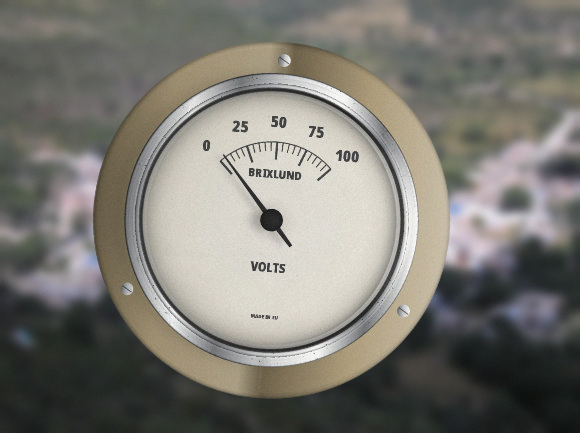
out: 5 V
